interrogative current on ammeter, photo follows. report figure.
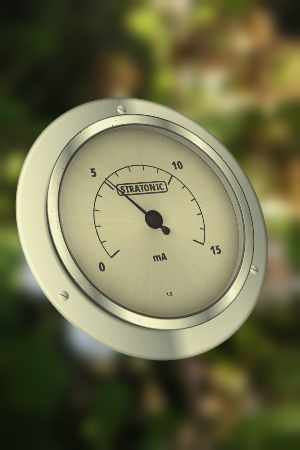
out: 5 mA
